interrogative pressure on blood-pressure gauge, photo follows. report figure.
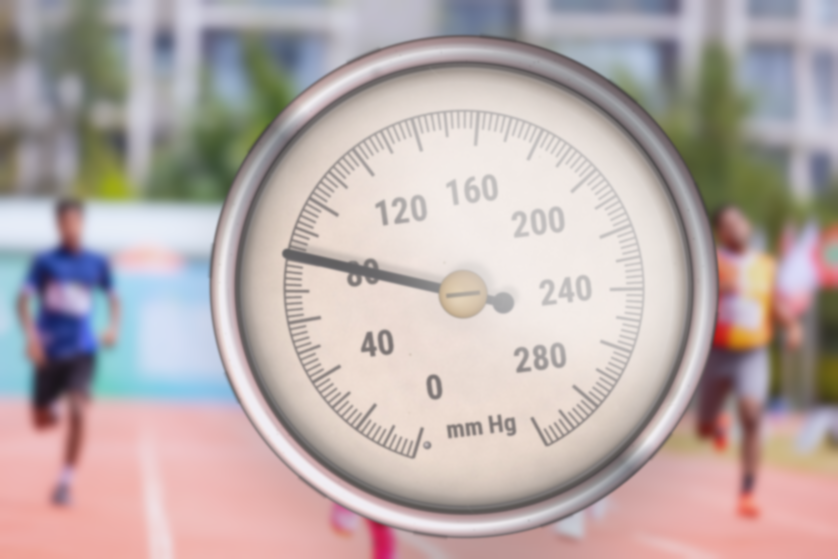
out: 82 mmHg
